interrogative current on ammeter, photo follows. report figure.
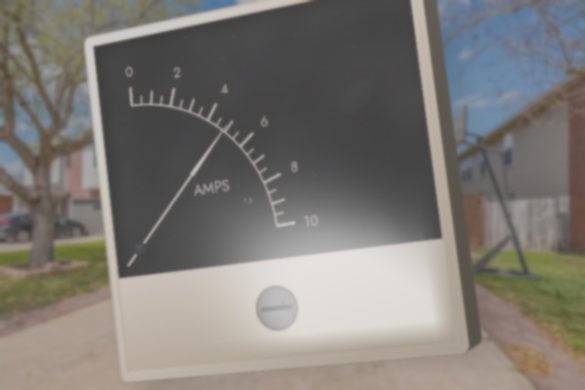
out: 5 A
